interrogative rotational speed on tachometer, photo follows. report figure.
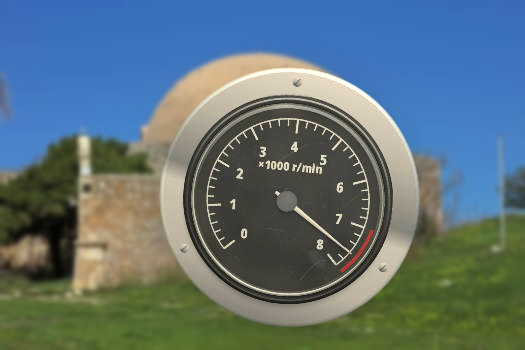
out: 7600 rpm
